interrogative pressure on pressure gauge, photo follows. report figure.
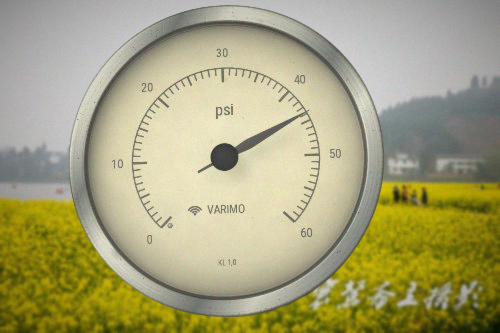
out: 44 psi
